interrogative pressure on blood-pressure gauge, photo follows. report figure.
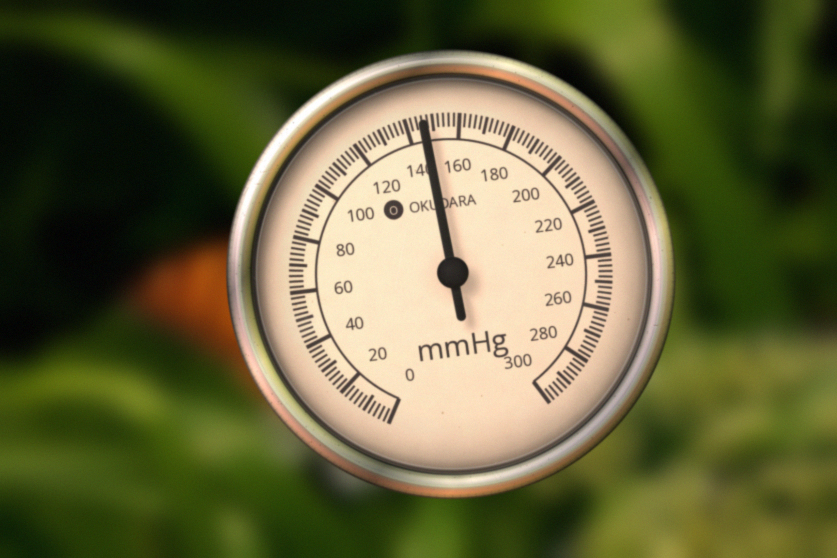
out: 146 mmHg
